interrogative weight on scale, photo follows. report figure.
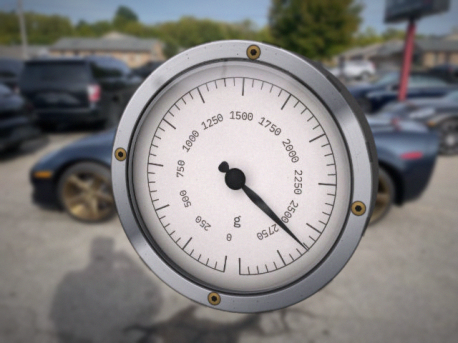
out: 2600 g
